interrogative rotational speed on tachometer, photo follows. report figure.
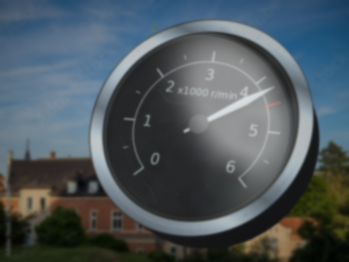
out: 4250 rpm
